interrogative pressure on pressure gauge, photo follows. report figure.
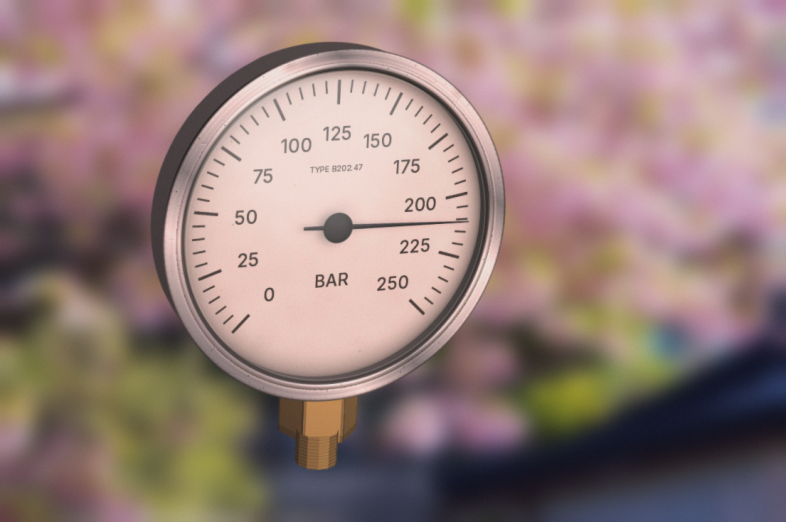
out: 210 bar
